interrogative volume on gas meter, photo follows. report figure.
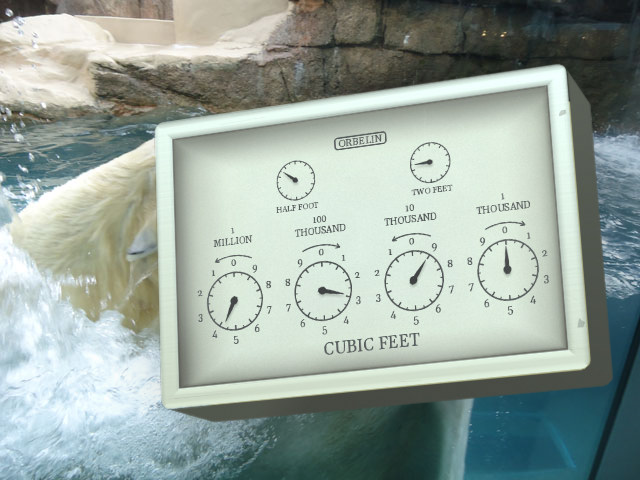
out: 429000 ft³
